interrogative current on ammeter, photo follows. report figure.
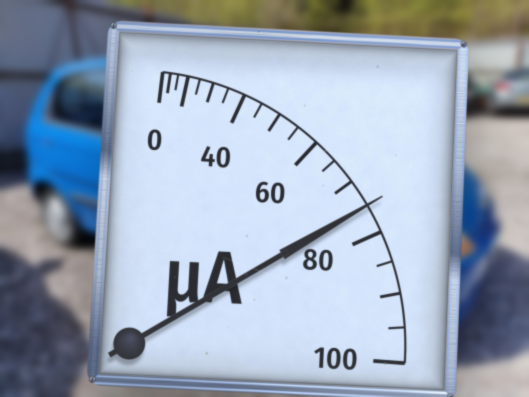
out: 75 µA
